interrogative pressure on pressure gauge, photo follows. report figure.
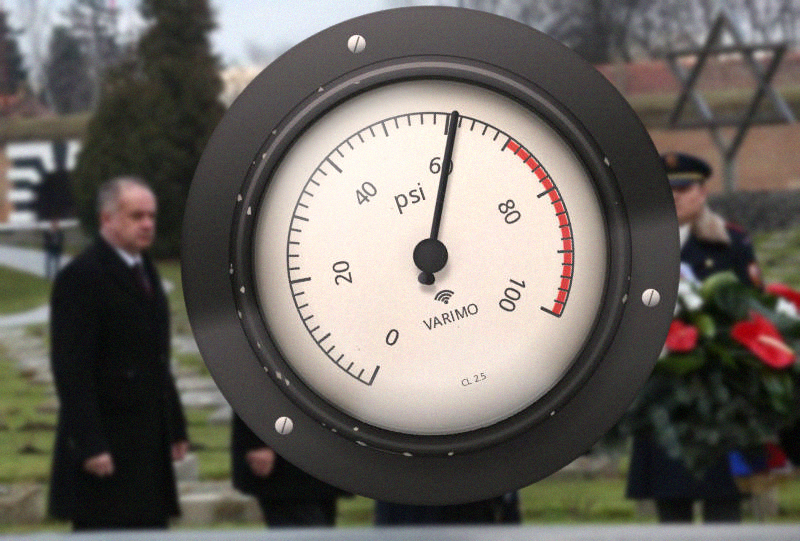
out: 61 psi
